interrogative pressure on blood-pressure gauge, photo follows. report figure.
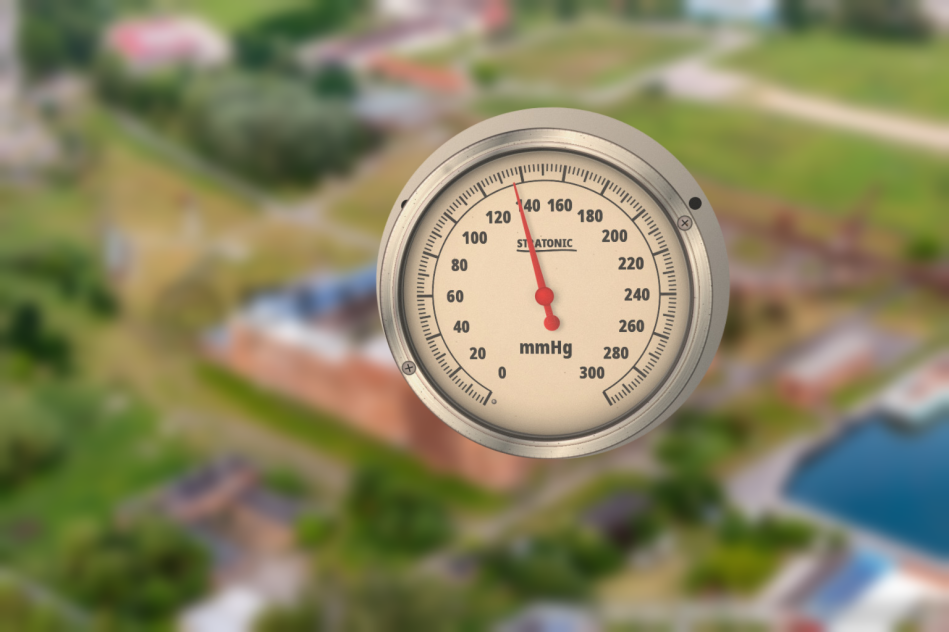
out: 136 mmHg
